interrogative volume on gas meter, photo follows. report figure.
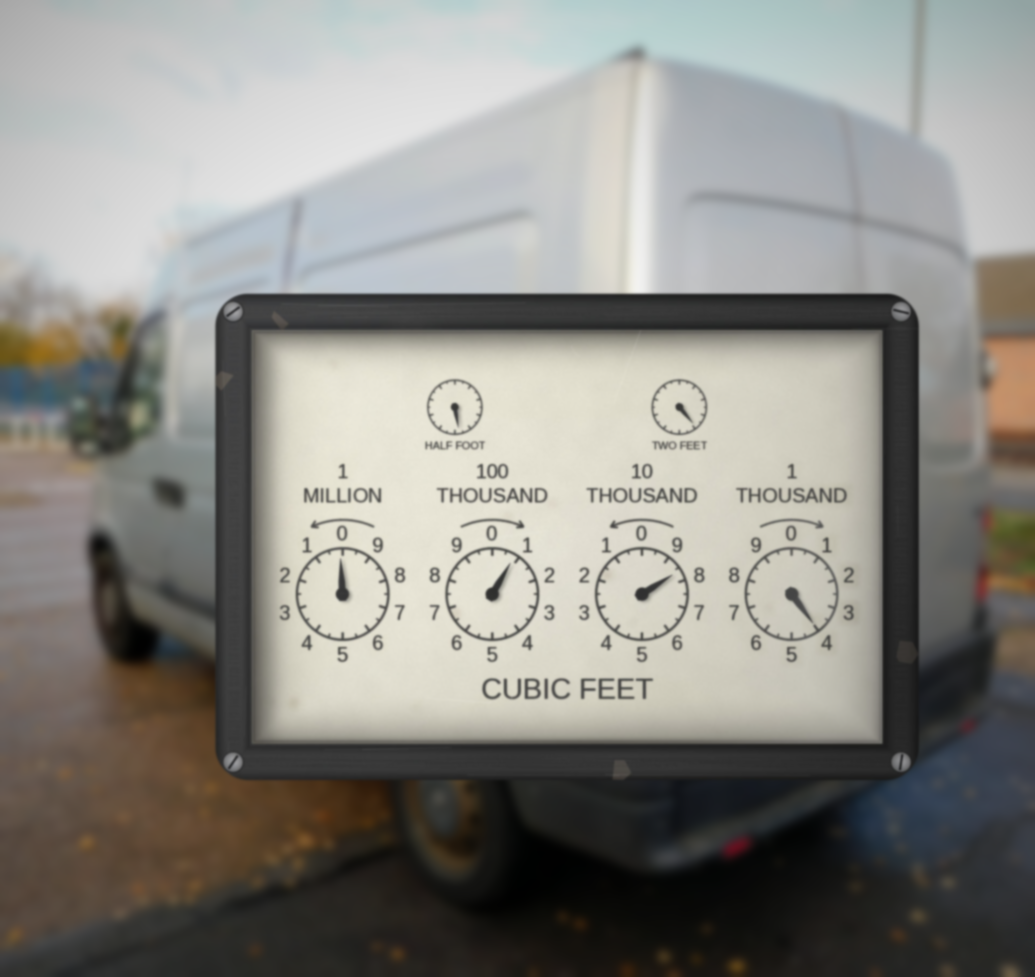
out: 8400 ft³
